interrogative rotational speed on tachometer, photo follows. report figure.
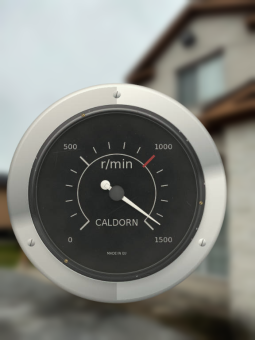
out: 1450 rpm
